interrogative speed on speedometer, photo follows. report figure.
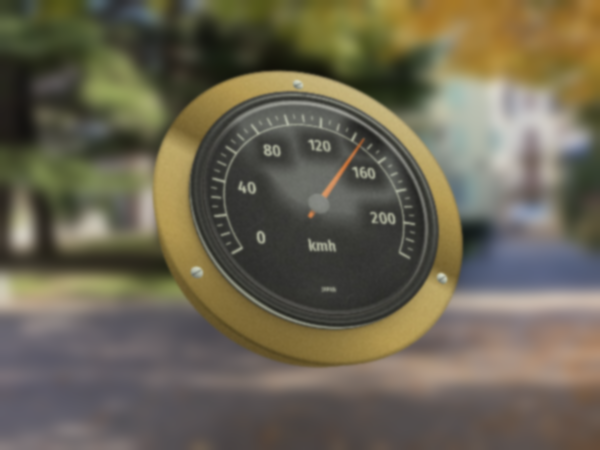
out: 145 km/h
